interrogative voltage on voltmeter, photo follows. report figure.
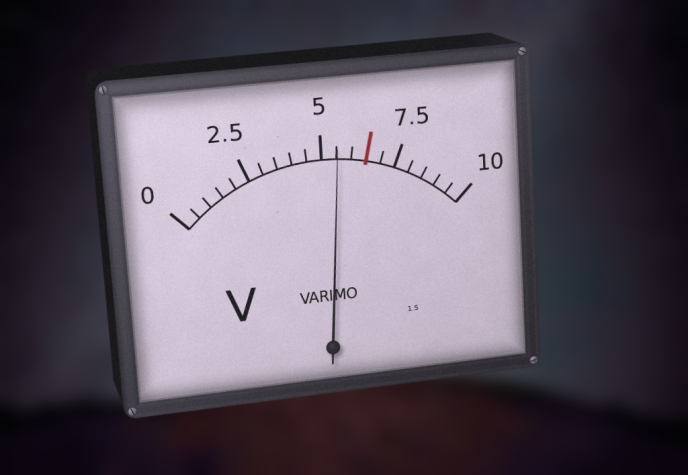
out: 5.5 V
